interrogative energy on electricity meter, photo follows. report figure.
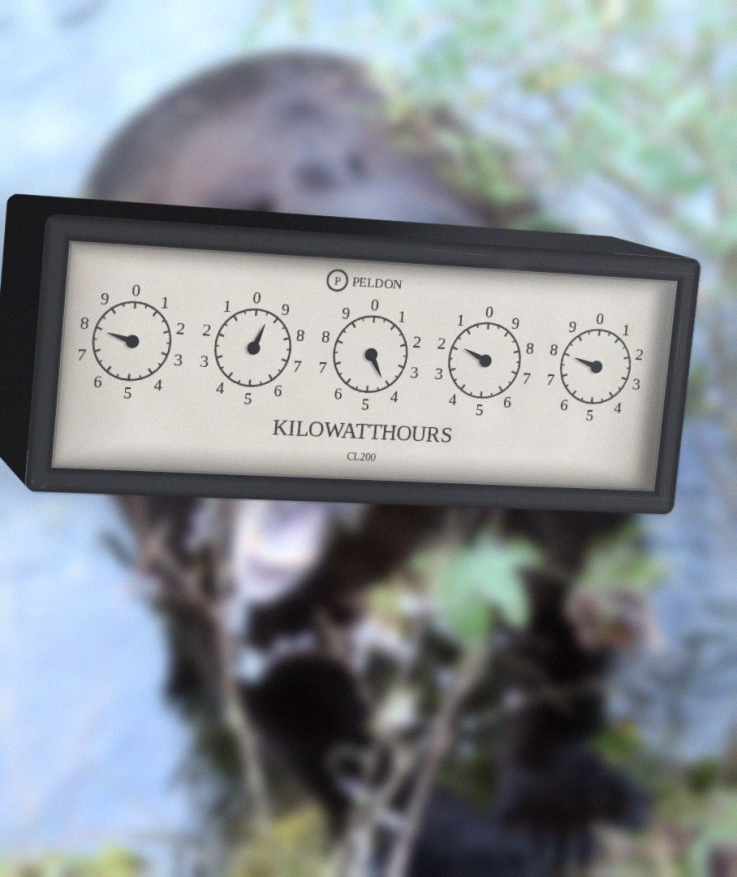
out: 79418 kWh
